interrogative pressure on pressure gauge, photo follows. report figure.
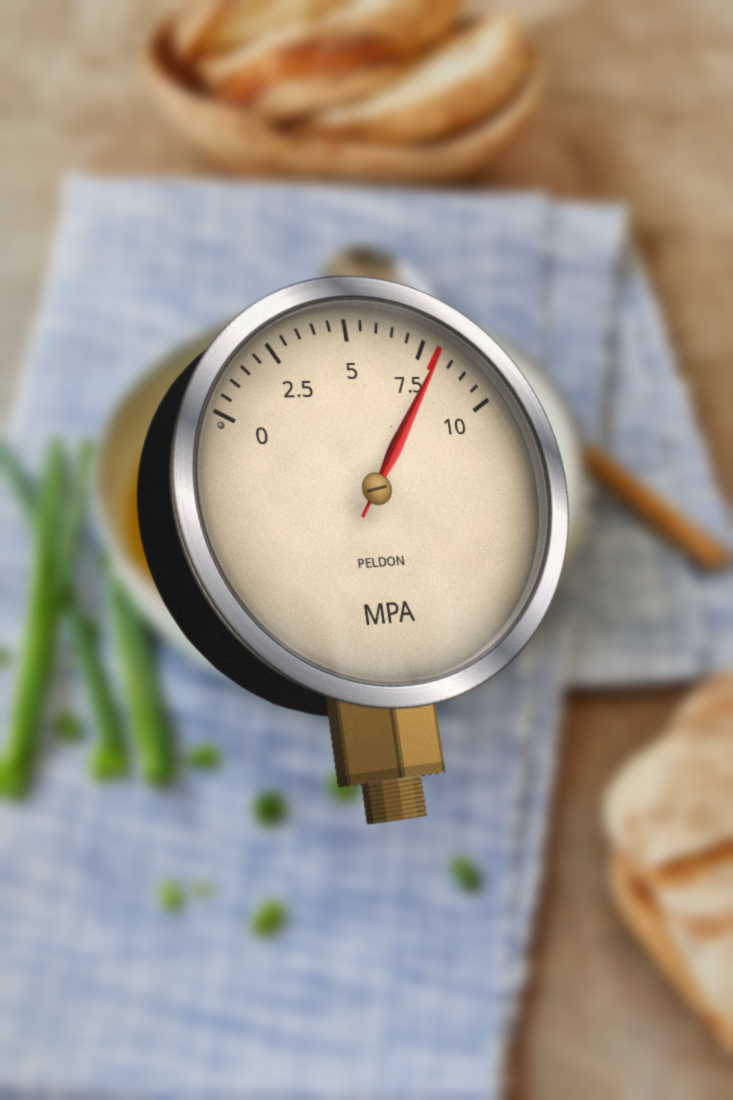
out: 8 MPa
